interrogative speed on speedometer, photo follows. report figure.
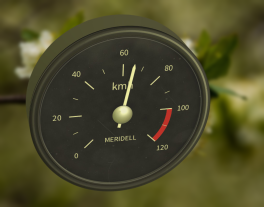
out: 65 km/h
